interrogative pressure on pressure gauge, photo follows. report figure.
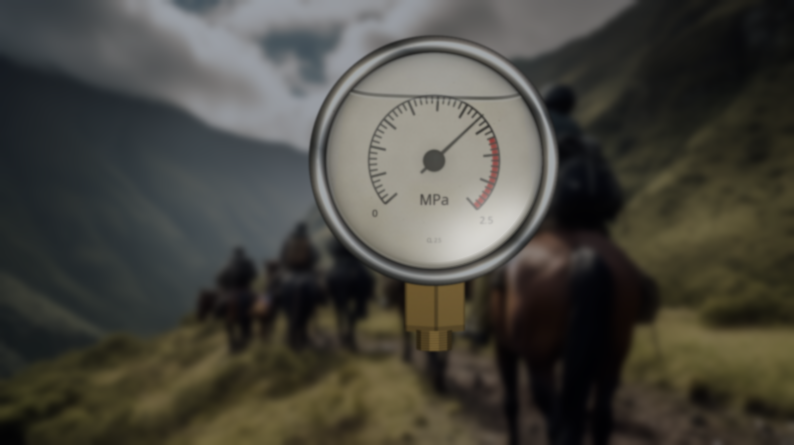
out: 1.65 MPa
